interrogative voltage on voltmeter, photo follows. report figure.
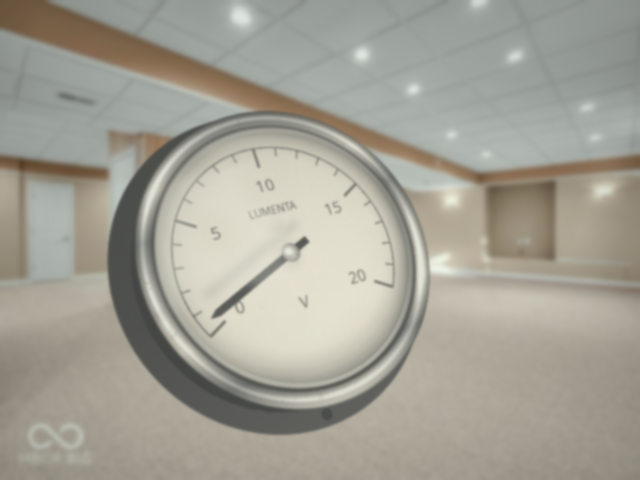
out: 0.5 V
